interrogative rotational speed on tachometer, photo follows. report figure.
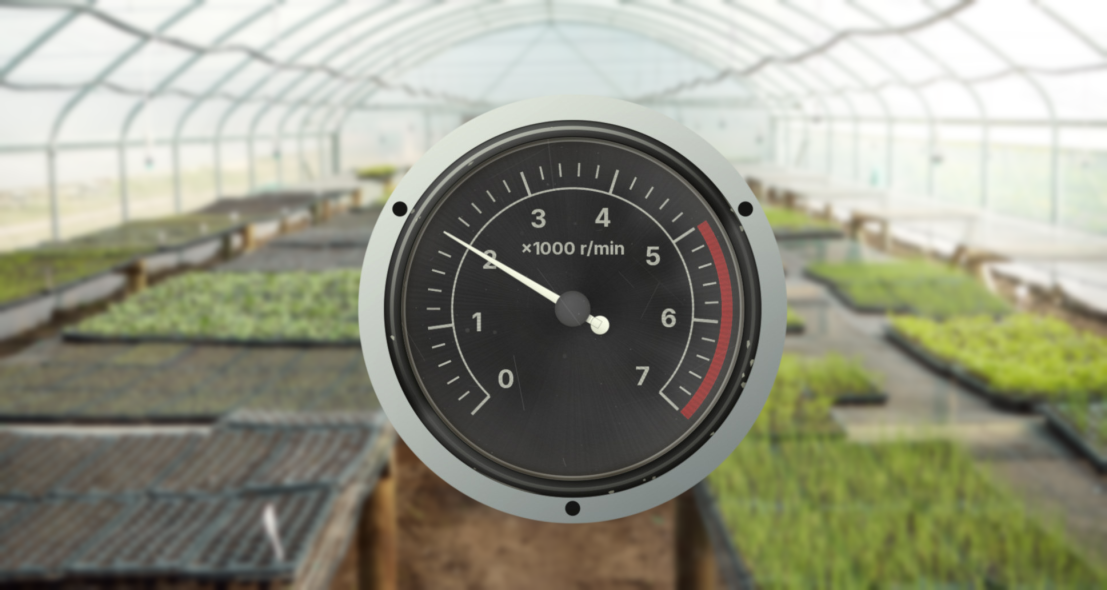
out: 2000 rpm
